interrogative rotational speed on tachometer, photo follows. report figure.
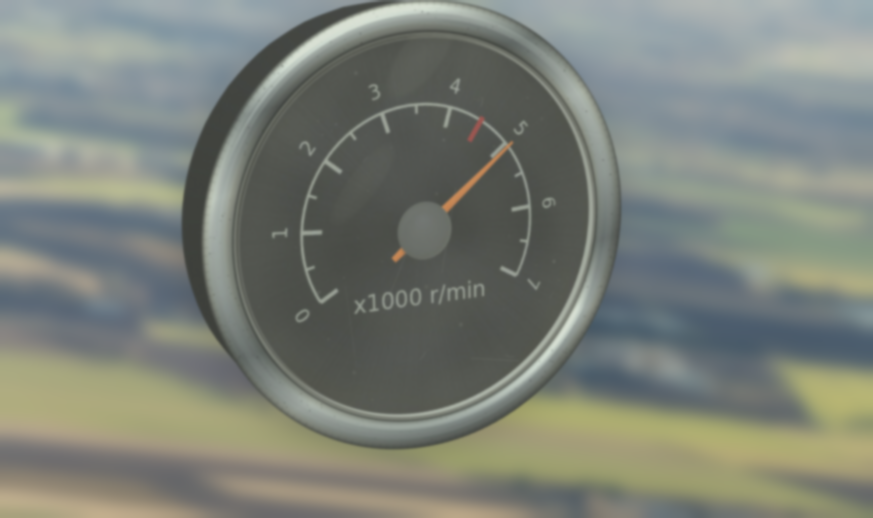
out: 5000 rpm
